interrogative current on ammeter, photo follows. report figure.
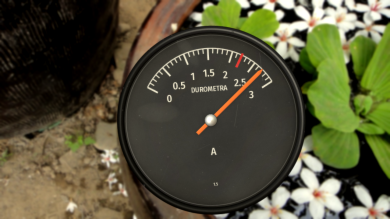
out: 2.7 A
